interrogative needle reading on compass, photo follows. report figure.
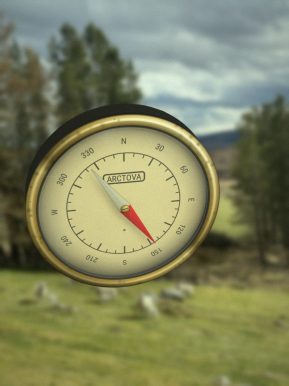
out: 145 °
